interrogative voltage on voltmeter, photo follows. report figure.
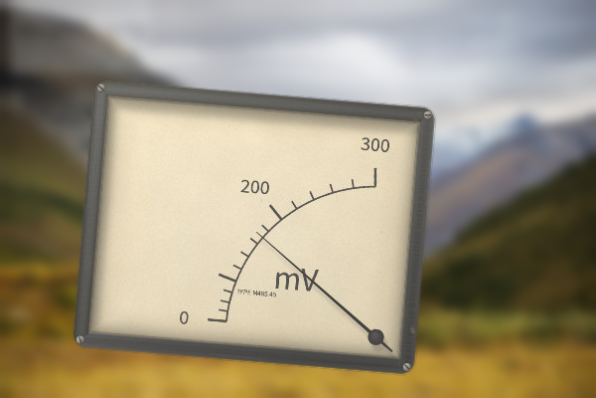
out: 170 mV
